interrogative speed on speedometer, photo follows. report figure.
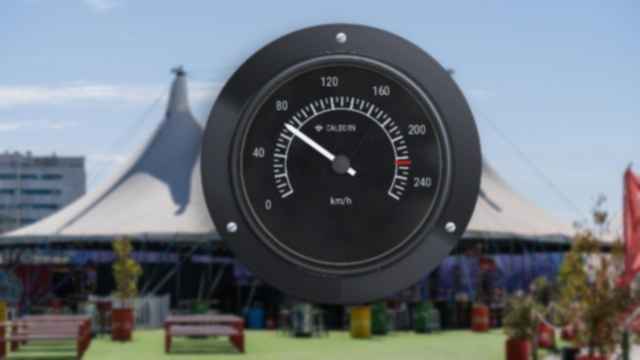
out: 70 km/h
